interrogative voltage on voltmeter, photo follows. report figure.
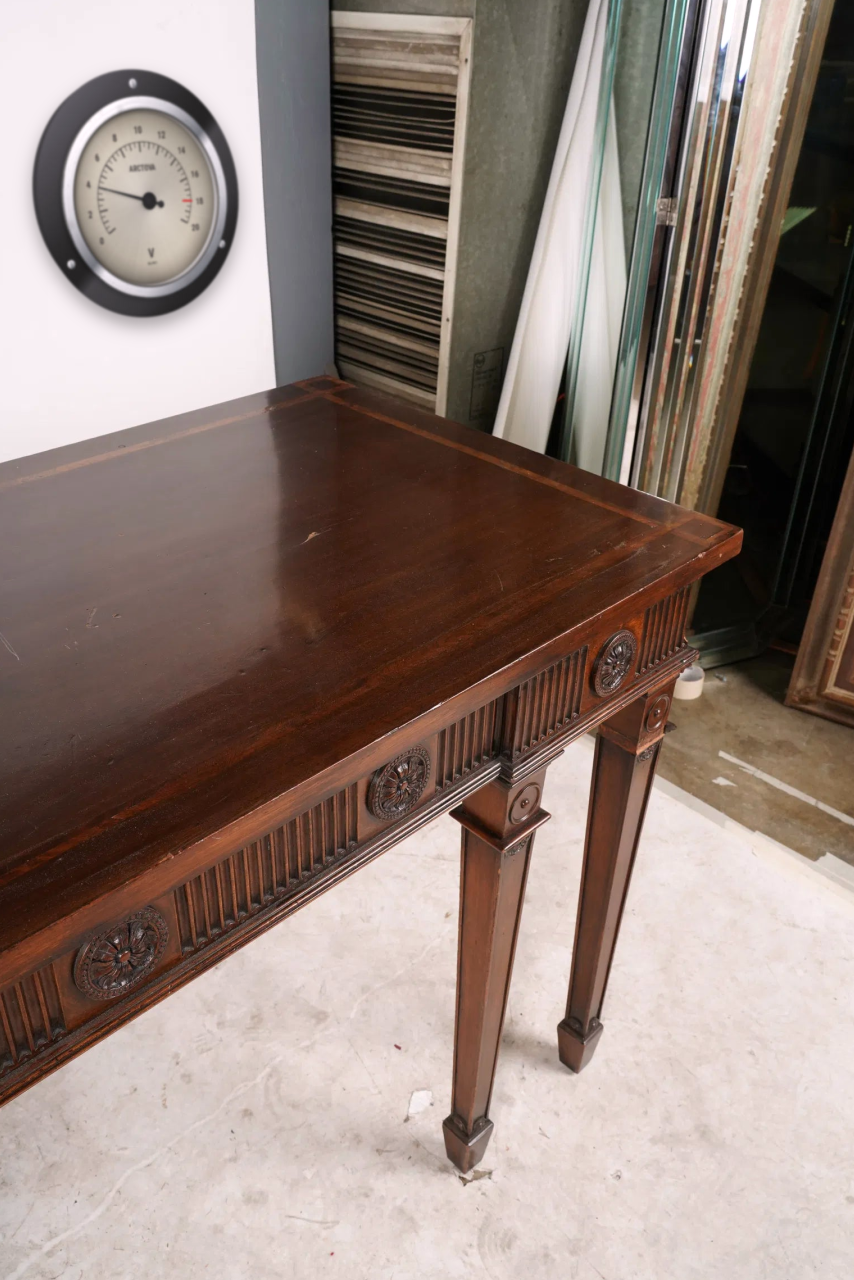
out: 4 V
